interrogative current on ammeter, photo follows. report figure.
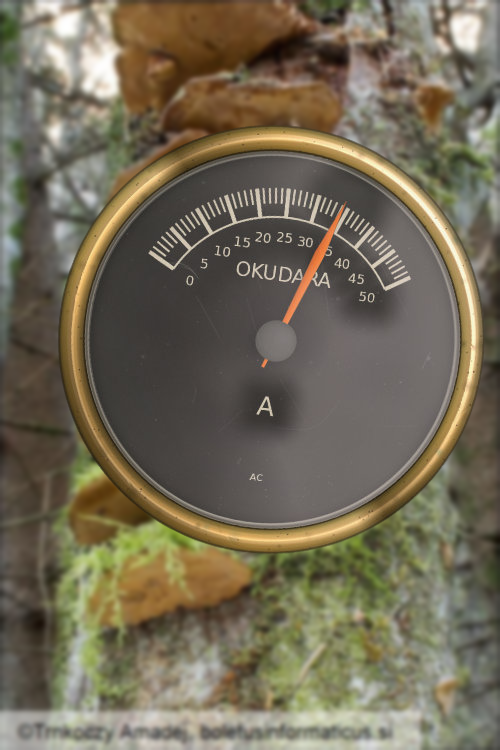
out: 34 A
